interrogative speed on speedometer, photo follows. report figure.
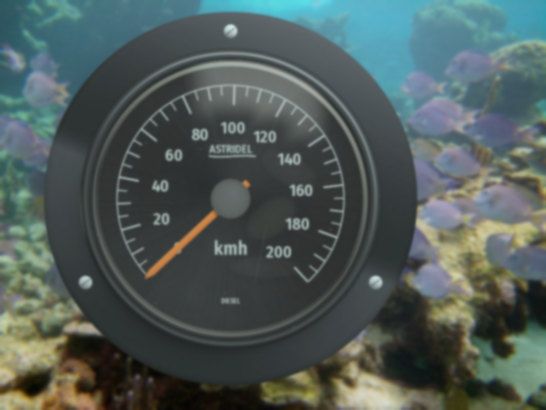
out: 0 km/h
